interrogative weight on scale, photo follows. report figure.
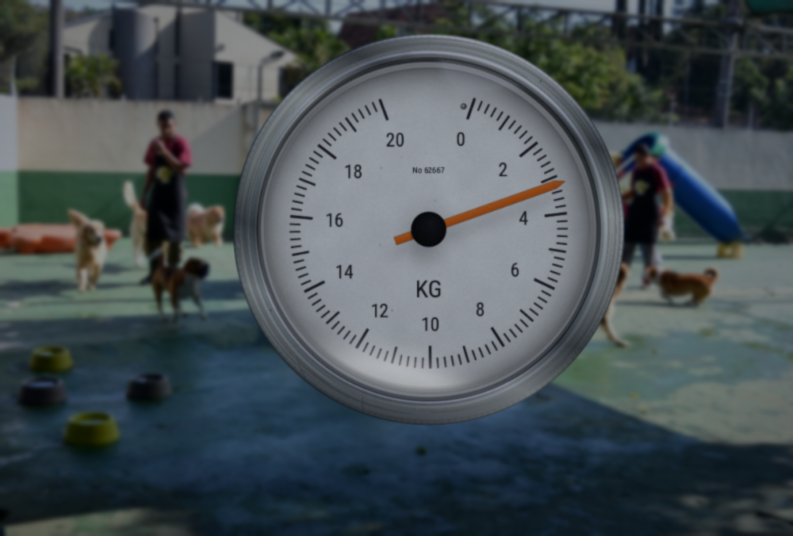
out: 3.2 kg
